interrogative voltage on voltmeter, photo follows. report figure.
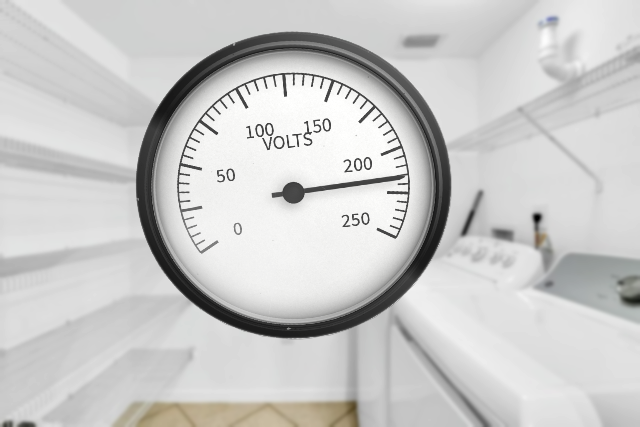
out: 215 V
